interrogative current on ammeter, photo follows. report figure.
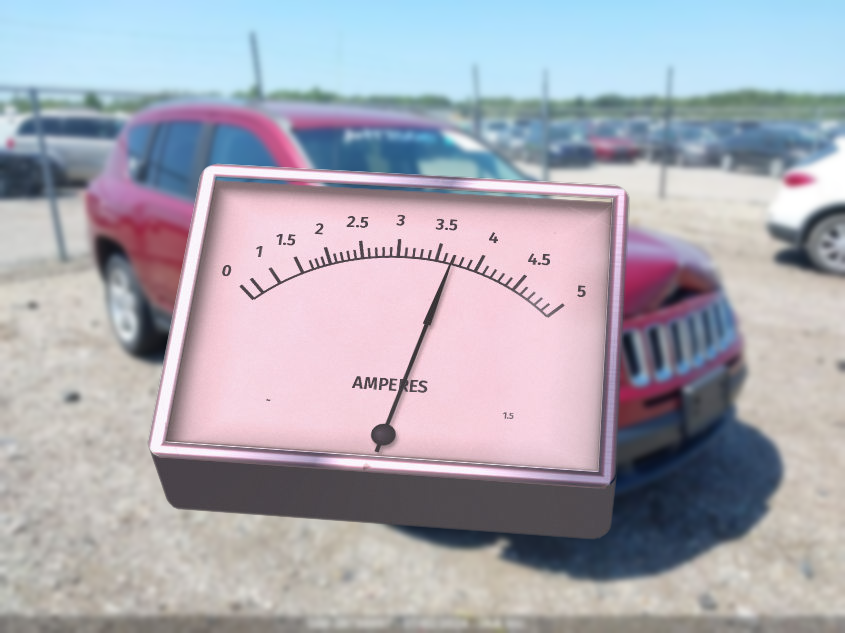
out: 3.7 A
